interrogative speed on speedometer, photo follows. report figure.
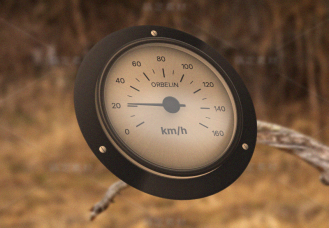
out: 20 km/h
